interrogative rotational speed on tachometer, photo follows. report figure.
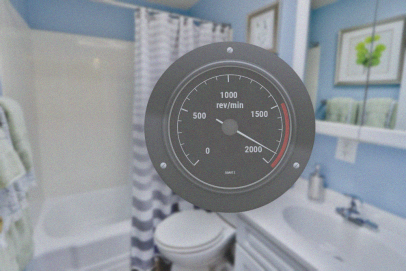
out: 1900 rpm
